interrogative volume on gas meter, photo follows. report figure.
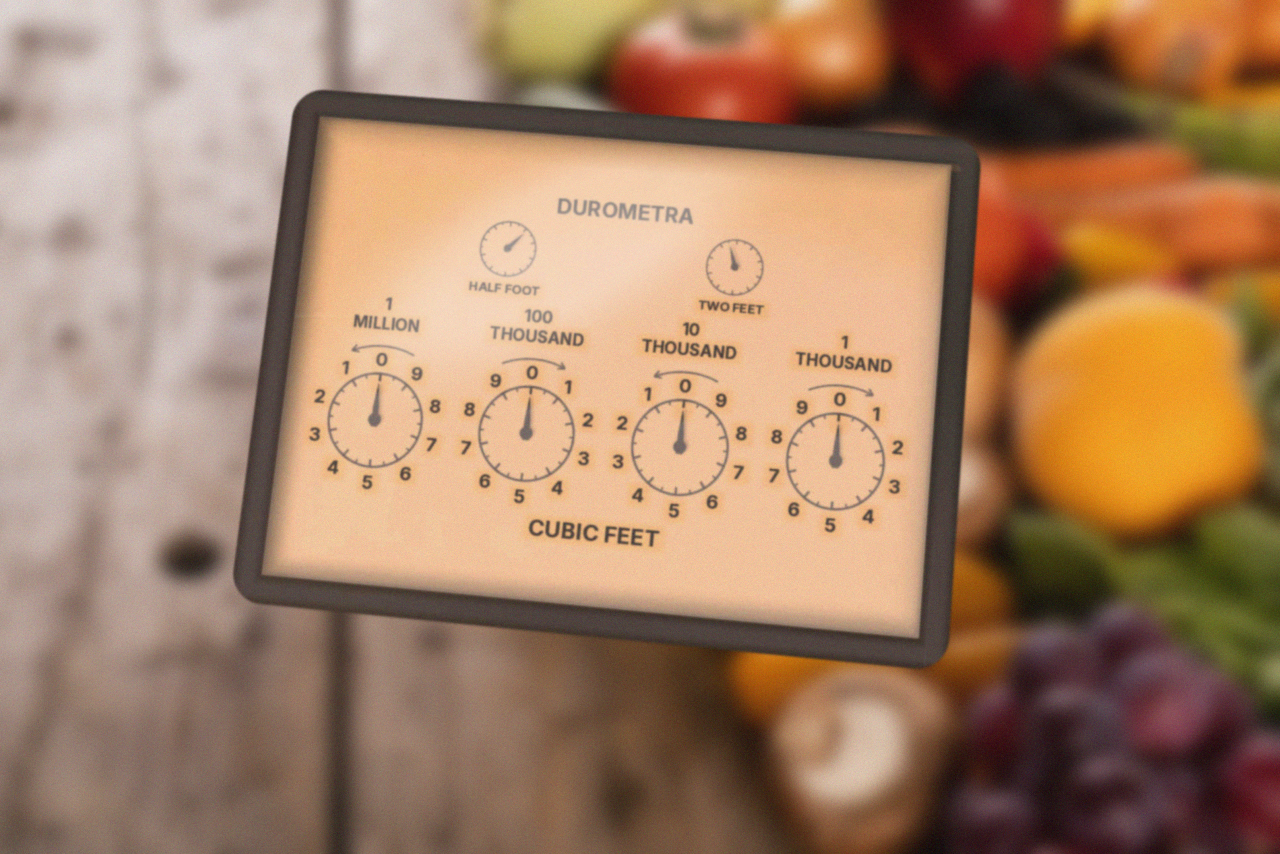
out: 0 ft³
